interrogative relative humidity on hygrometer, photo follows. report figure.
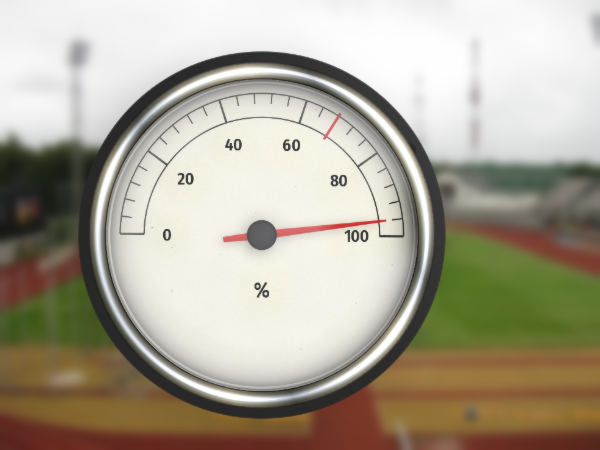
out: 96 %
